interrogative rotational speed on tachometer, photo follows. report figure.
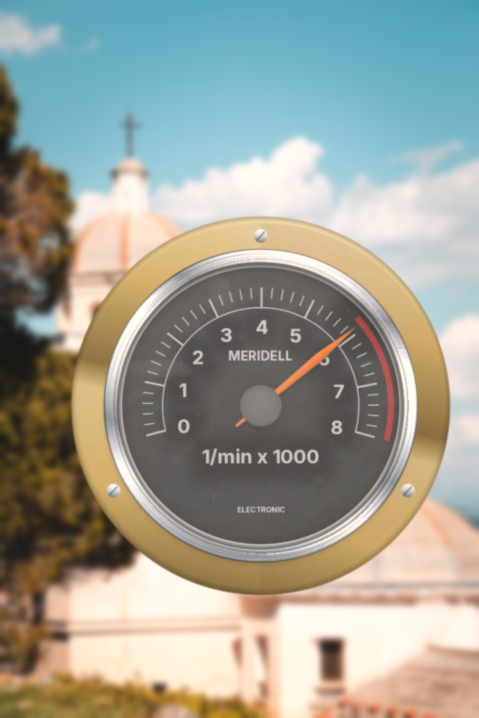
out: 5900 rpm
